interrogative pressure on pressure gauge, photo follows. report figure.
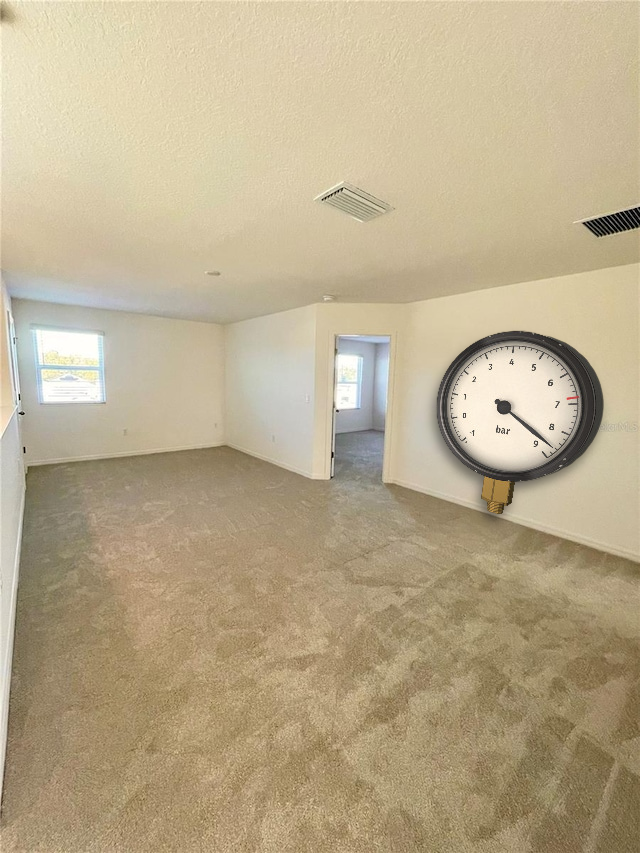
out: 8.6 bar
